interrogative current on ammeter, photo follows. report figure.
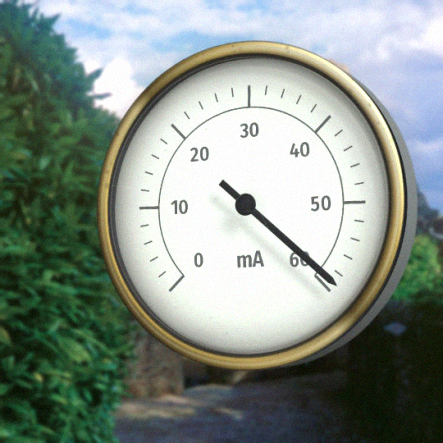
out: 59 mA
